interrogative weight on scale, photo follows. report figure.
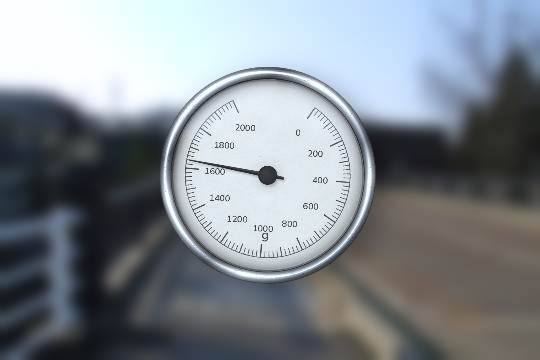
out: 1640 g
